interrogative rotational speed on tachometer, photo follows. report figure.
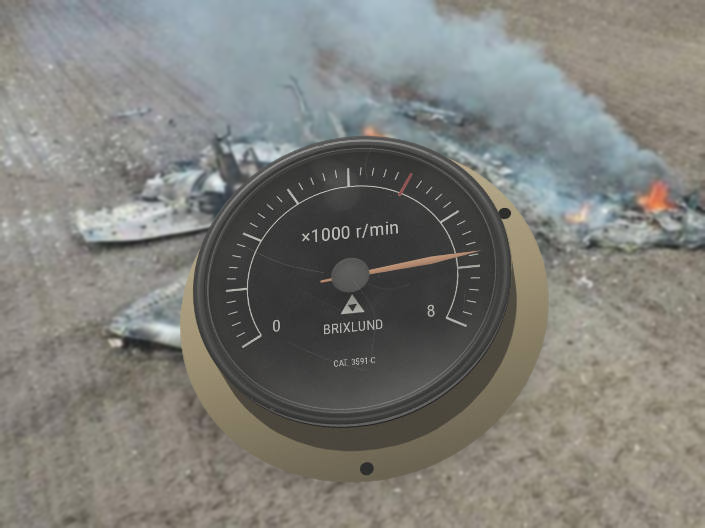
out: 6800 rpm
